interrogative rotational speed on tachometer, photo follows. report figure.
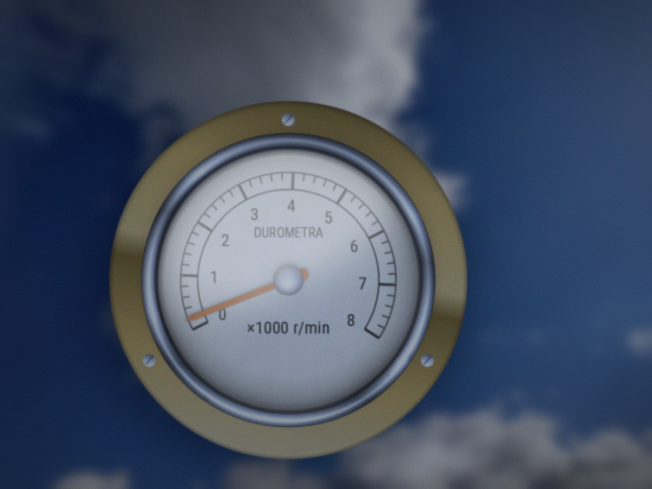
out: 200 rpm
